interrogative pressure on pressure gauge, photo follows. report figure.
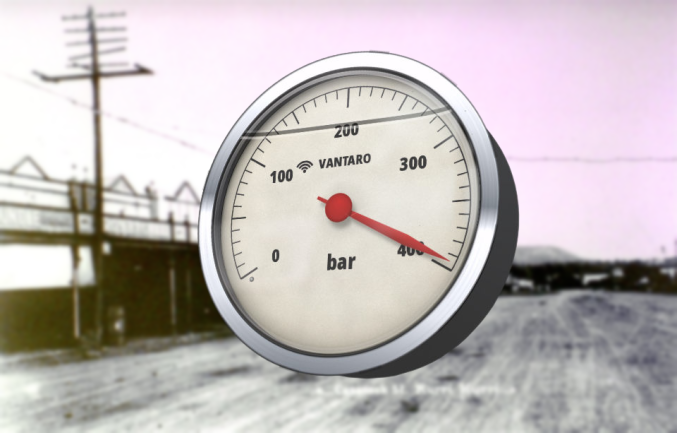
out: 395 bar
